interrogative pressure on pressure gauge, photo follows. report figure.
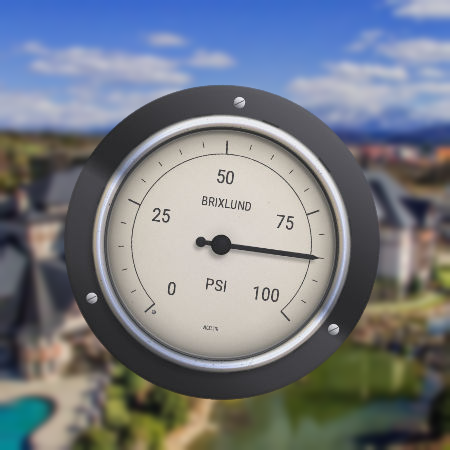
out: 85 psi
